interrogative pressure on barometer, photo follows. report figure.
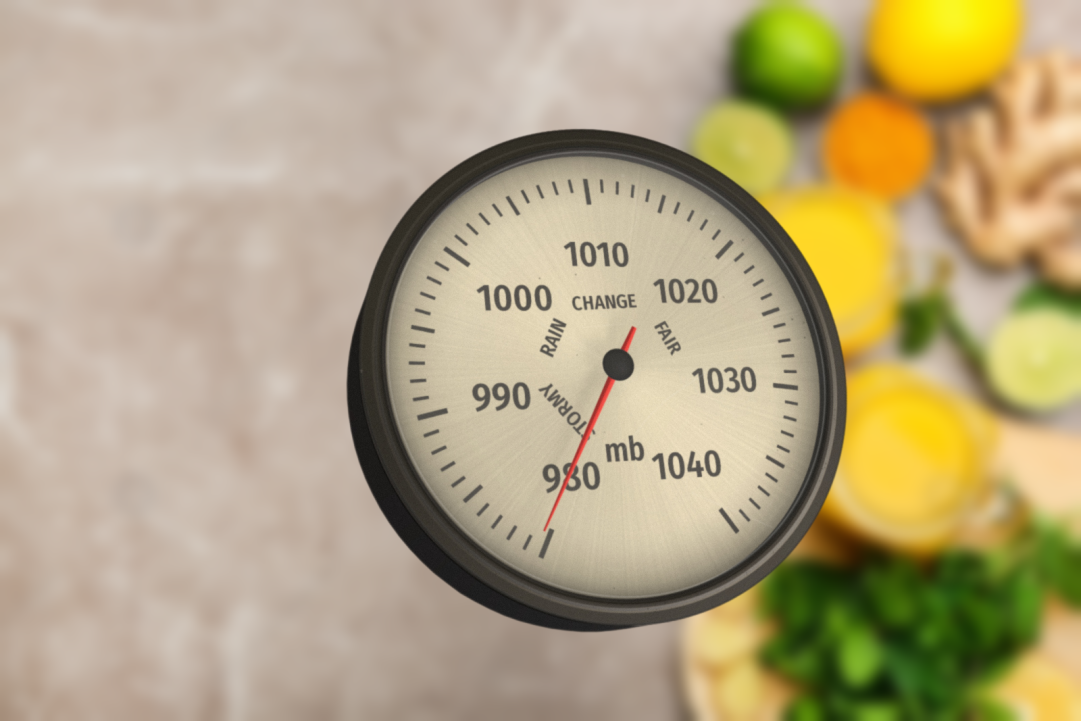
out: 980.5 mbar
